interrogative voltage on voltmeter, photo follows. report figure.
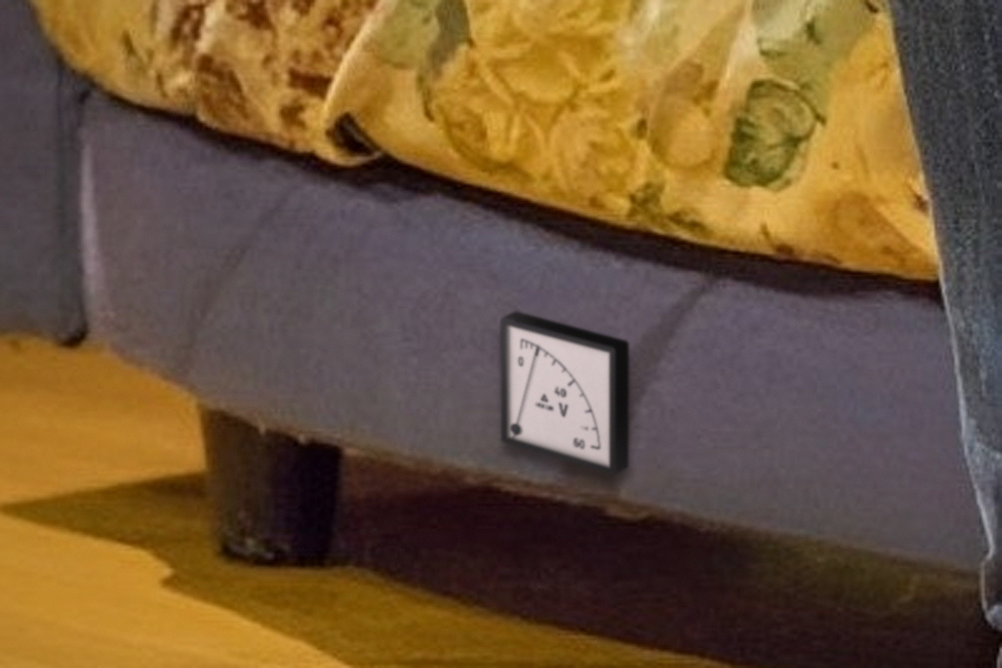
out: 20 V
